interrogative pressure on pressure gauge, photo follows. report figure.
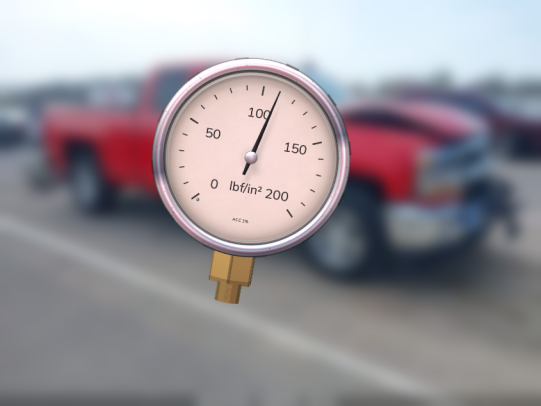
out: 110 psi
